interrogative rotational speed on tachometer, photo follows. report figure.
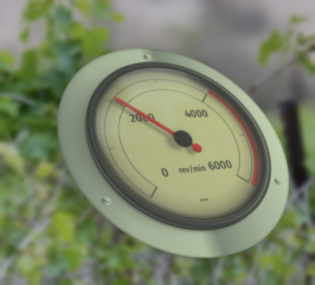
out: 2000 rpm
